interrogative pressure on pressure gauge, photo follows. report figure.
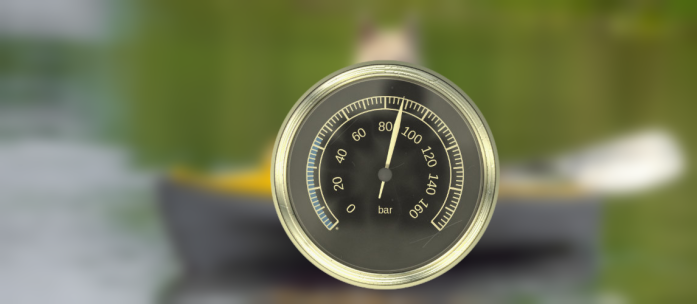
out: 88 bar
